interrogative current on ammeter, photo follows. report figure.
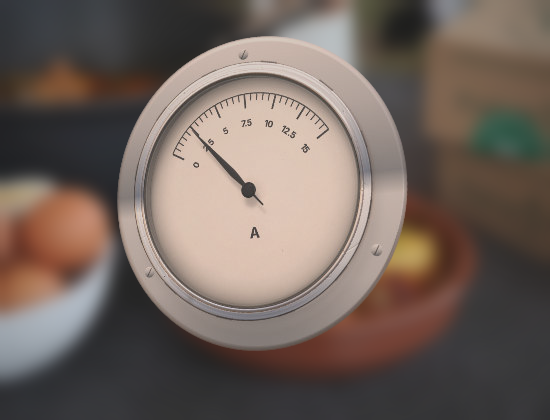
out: 2.5 A
